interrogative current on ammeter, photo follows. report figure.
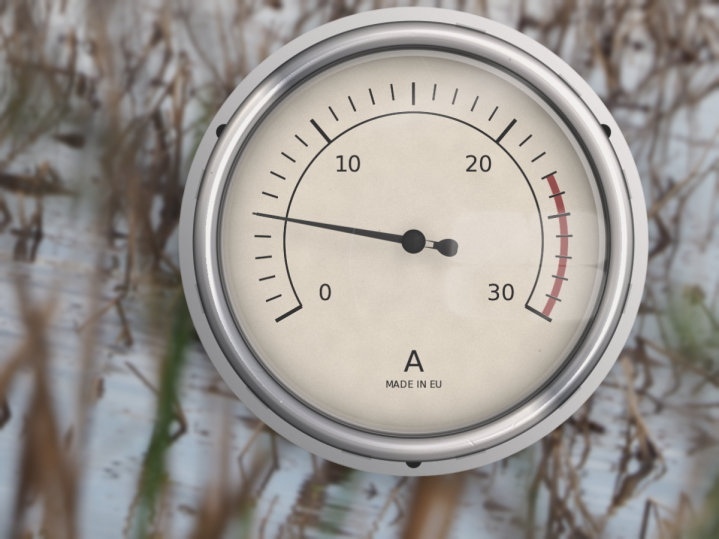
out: 5 A
